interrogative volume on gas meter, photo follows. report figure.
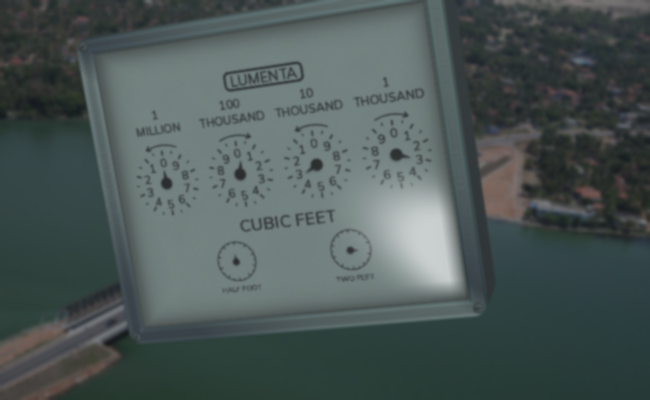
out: 3300 ft³
